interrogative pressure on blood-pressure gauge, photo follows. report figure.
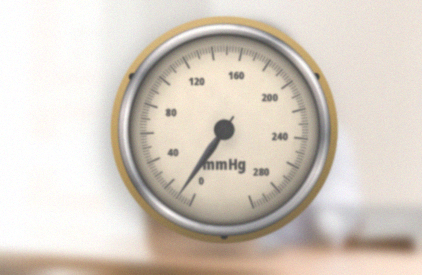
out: 10 mmHg
